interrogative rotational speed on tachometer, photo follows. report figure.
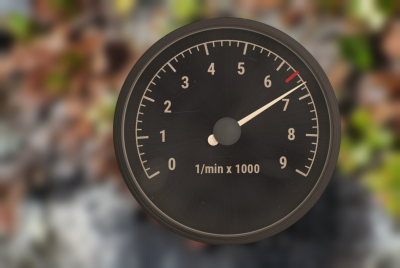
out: 6700 rpm
